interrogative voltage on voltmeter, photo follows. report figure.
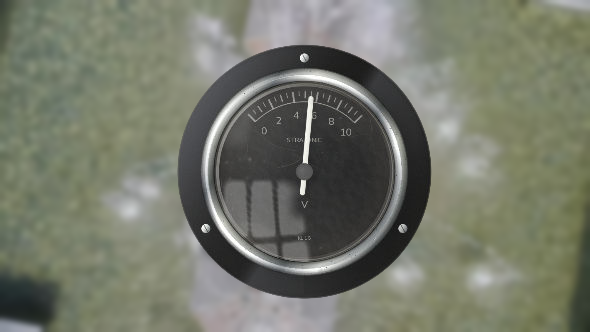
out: 5.5 V
